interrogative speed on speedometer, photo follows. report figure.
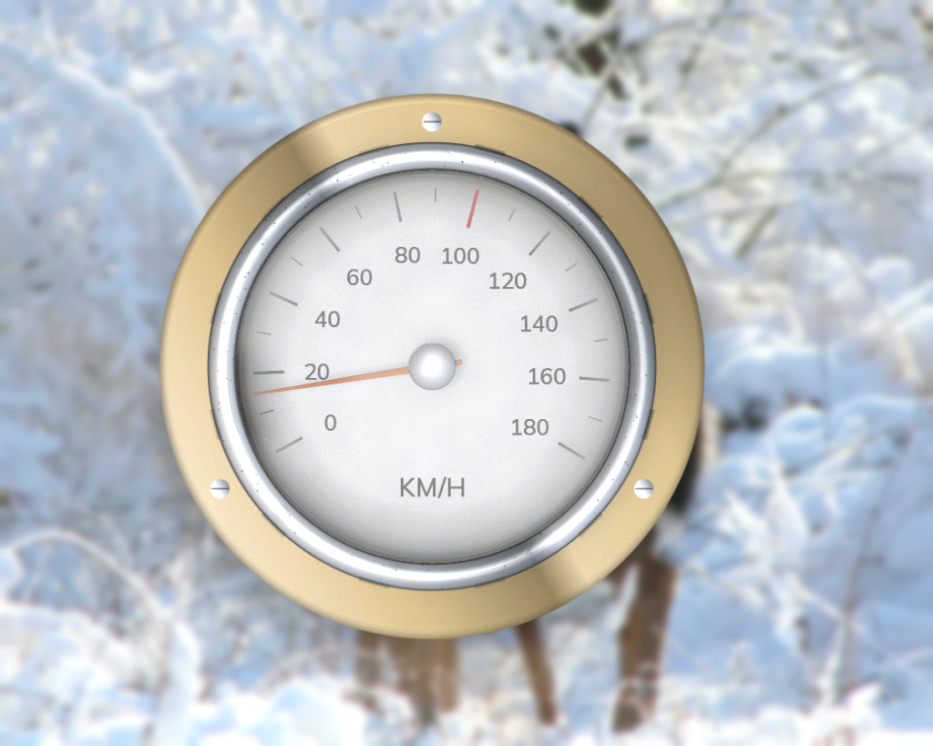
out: 15 km/h
